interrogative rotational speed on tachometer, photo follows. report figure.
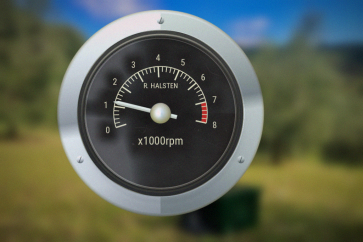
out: 1200 rpm
